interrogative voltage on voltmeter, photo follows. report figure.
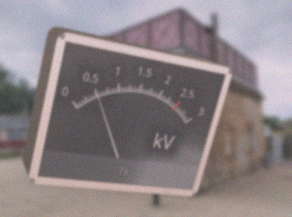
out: 0.5 kV
